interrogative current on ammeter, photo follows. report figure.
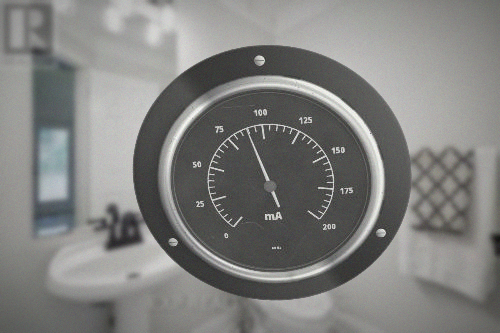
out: 90 mA
